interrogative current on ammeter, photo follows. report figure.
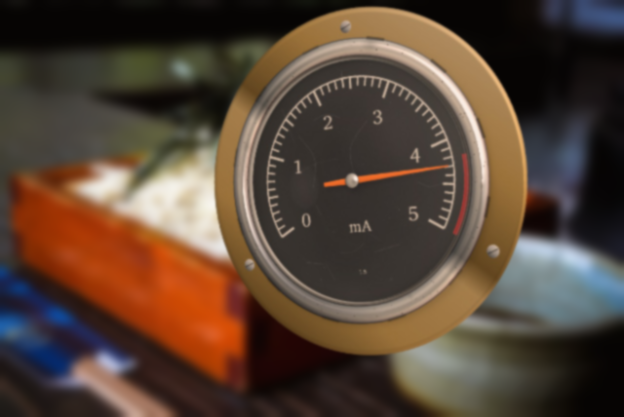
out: 4.3 mA
